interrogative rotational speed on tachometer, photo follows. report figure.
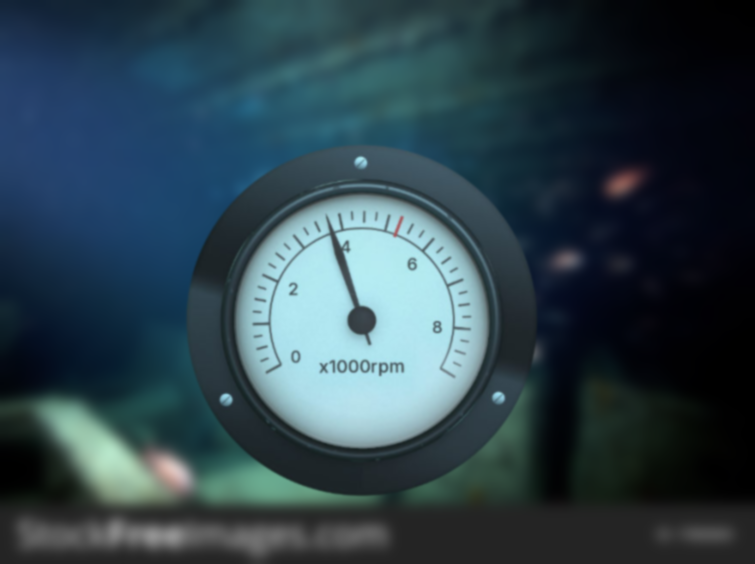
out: 3750 rpm
